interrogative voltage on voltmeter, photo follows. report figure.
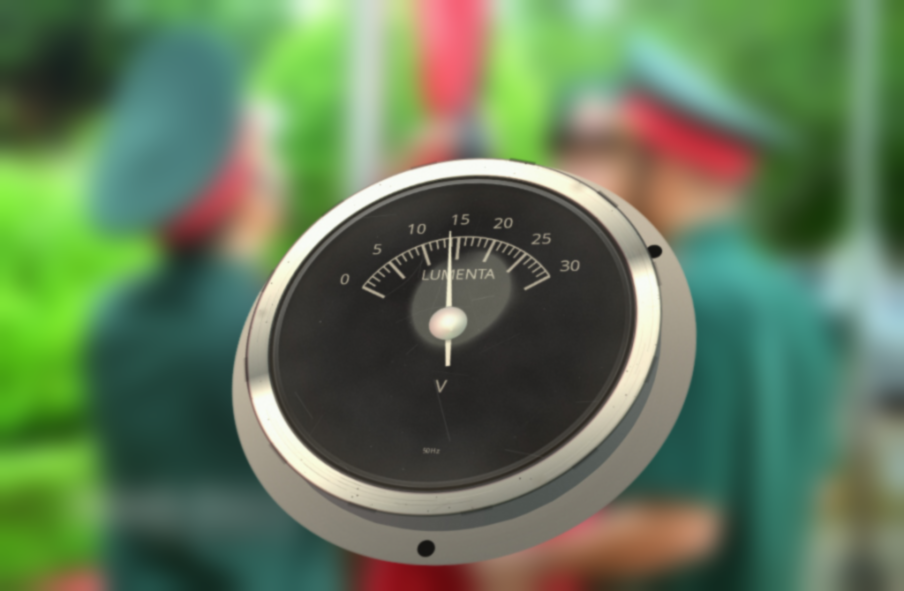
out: 14 V
